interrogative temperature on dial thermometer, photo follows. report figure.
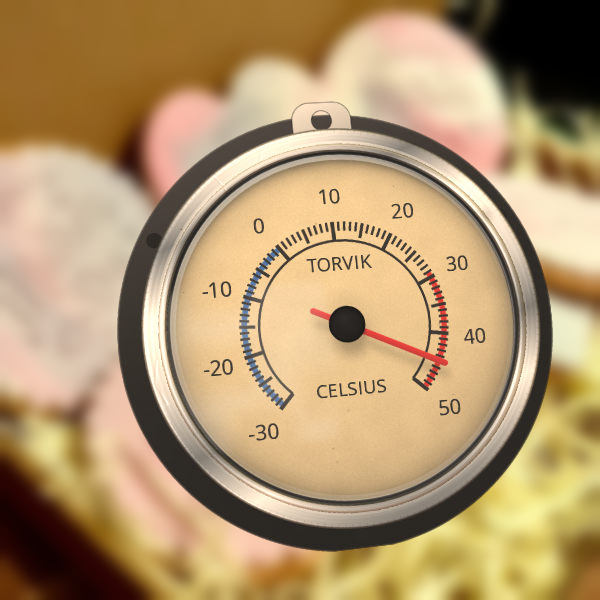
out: 45 °C
